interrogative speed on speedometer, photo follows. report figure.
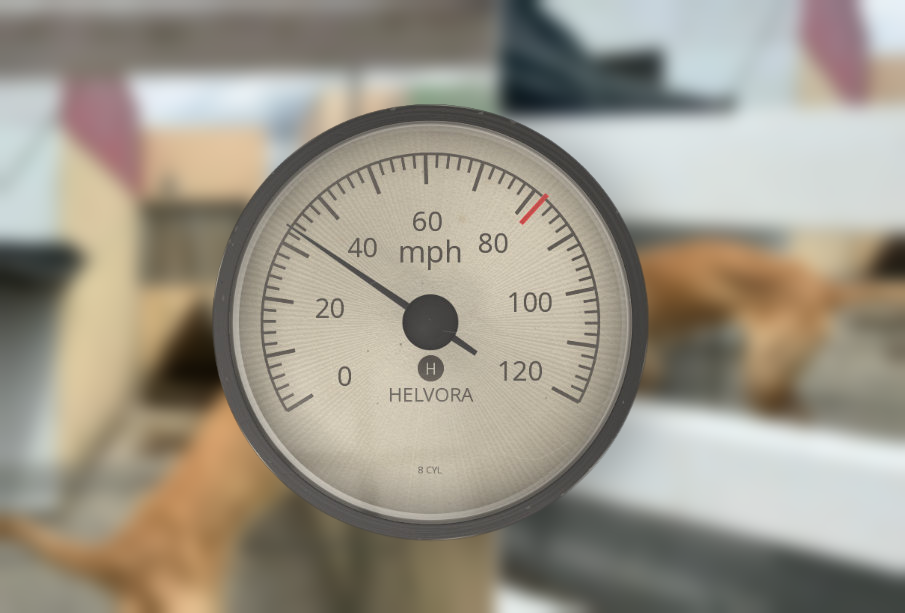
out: 33 mph
